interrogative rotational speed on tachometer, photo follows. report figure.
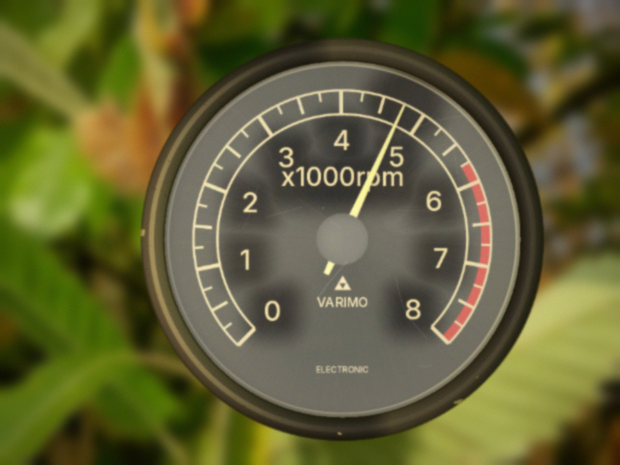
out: 4750 rpm
